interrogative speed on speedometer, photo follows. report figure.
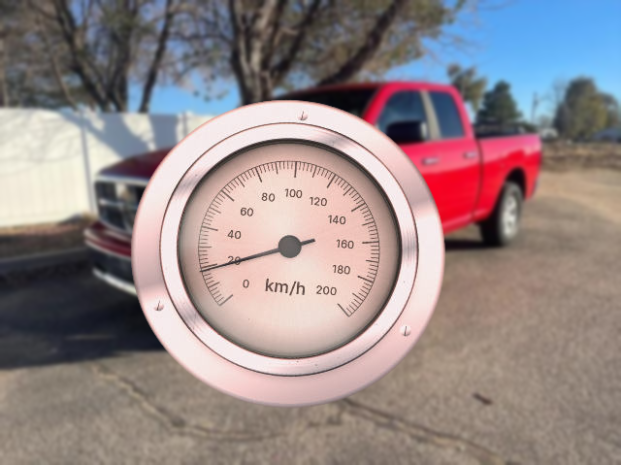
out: 18 km/h
